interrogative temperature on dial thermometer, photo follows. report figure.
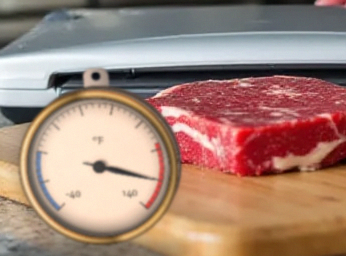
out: 120 °F
